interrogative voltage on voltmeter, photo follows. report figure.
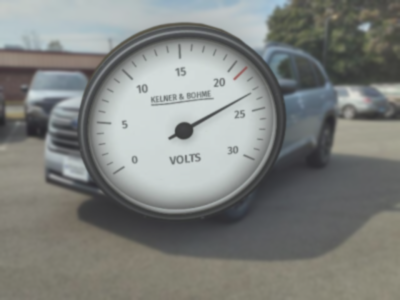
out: 23 V
